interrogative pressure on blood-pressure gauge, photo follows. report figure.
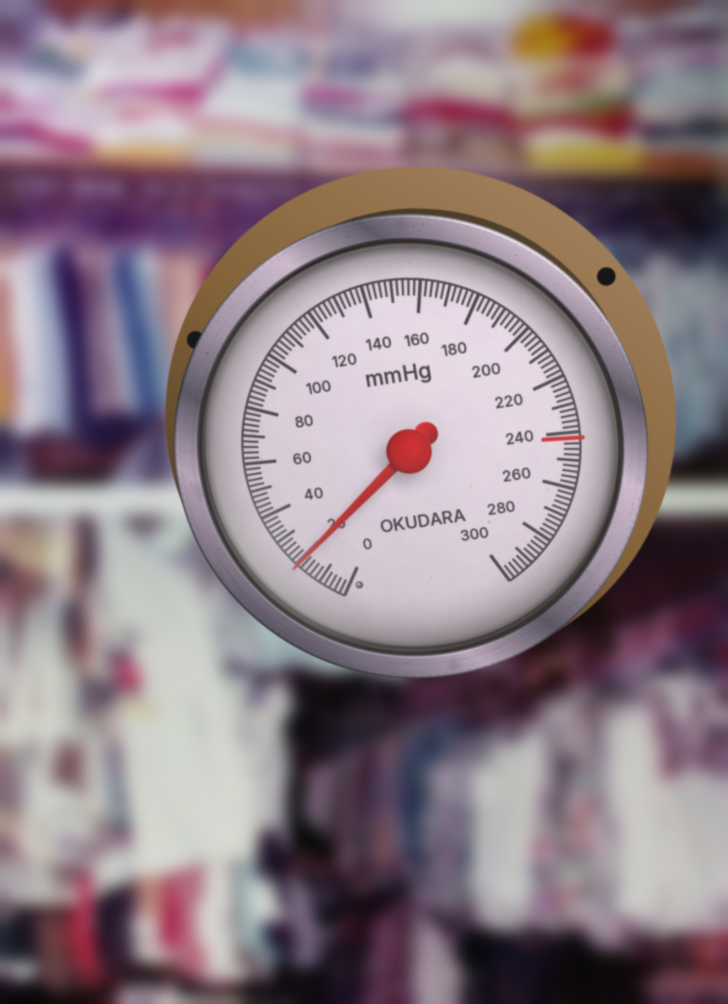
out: 20 mmHg
